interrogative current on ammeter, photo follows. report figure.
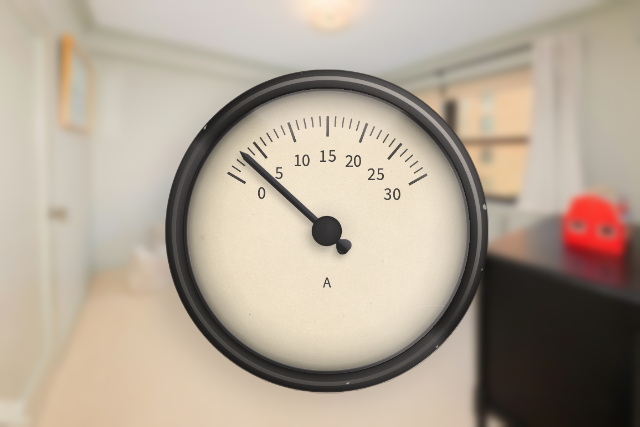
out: 3 A
